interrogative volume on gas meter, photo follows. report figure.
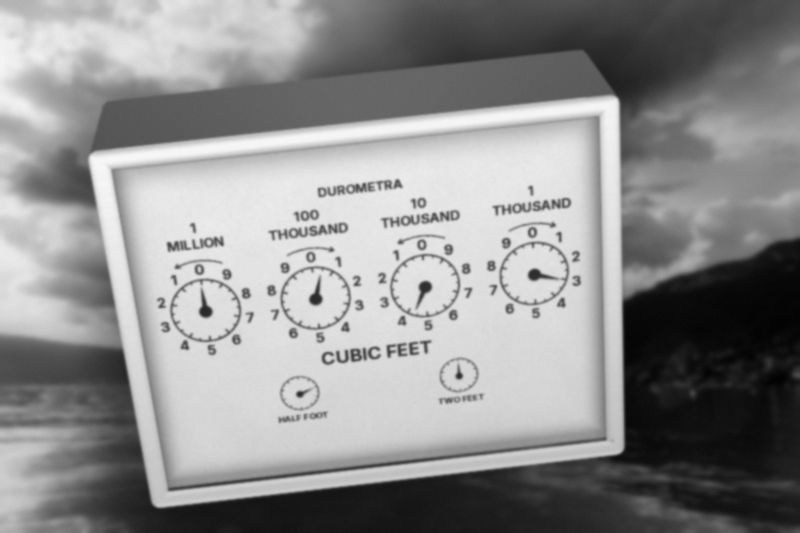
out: 4300 ft³
